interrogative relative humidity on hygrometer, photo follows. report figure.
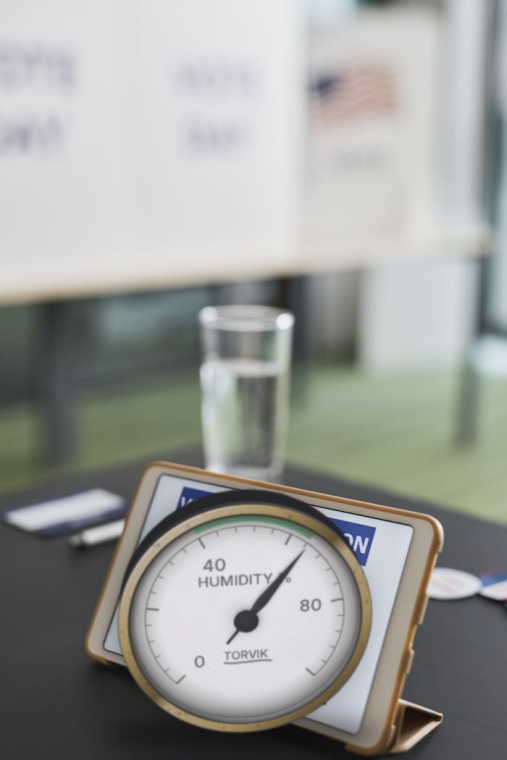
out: 64 %
